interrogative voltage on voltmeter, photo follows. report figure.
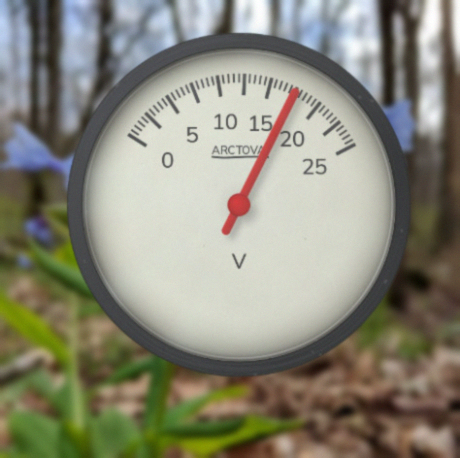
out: 17.5 V
